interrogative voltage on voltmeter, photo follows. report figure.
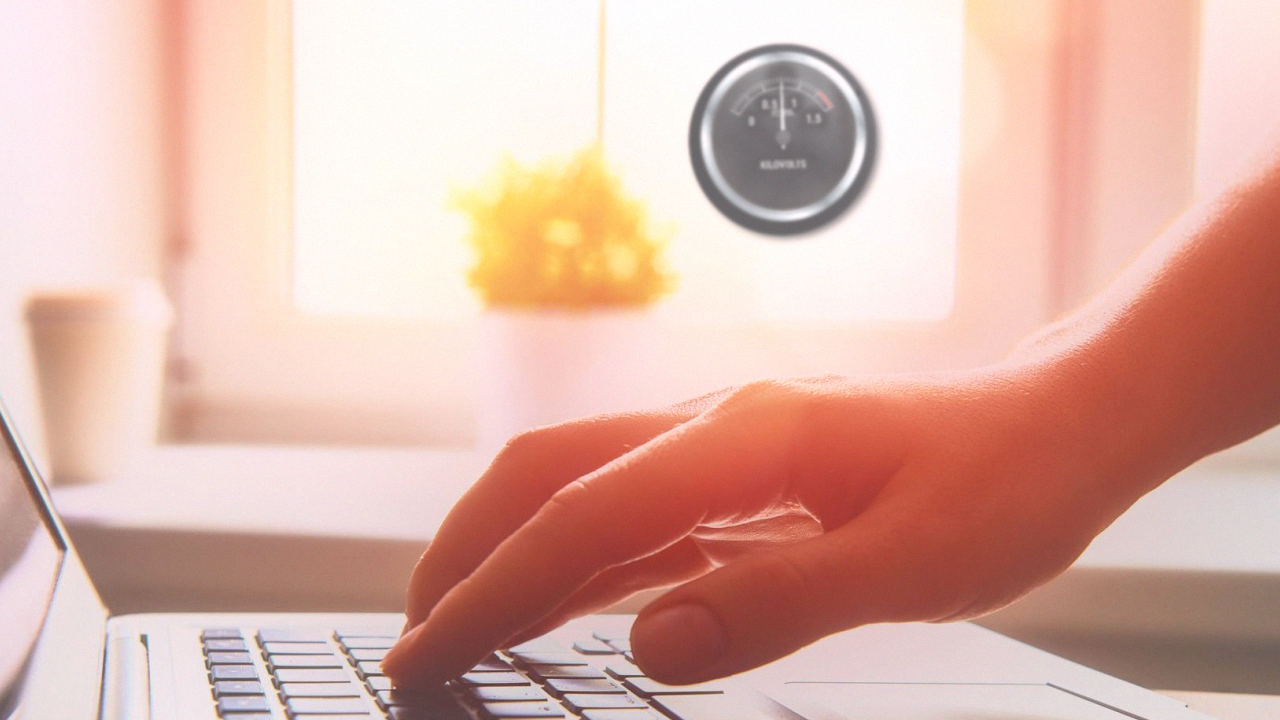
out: 0.75 kV
